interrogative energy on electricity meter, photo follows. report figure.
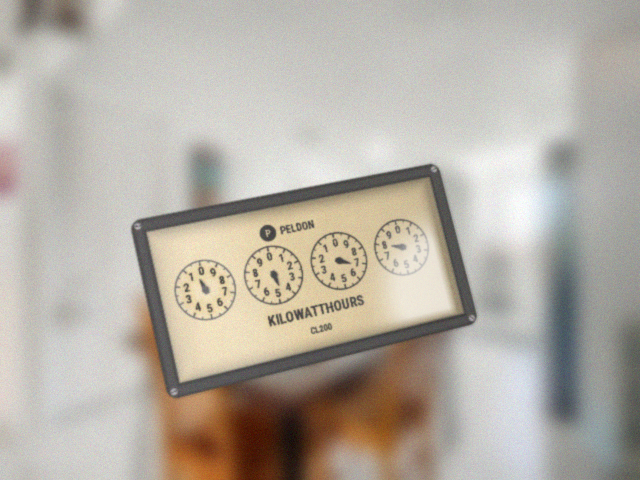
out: 468 kWh
